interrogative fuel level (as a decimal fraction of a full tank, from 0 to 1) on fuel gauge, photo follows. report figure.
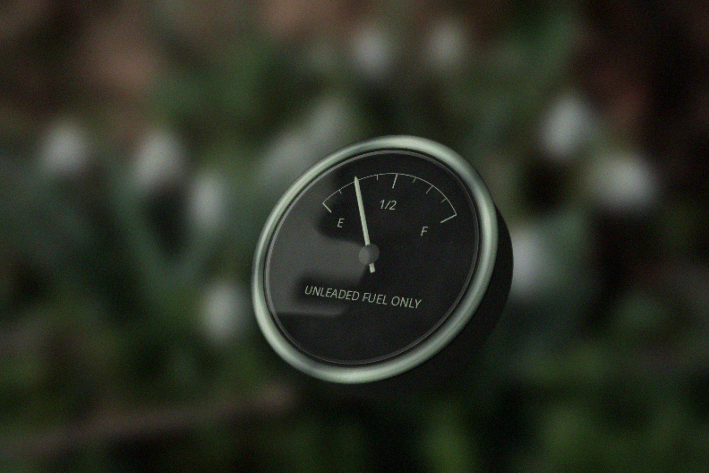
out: 0.25
